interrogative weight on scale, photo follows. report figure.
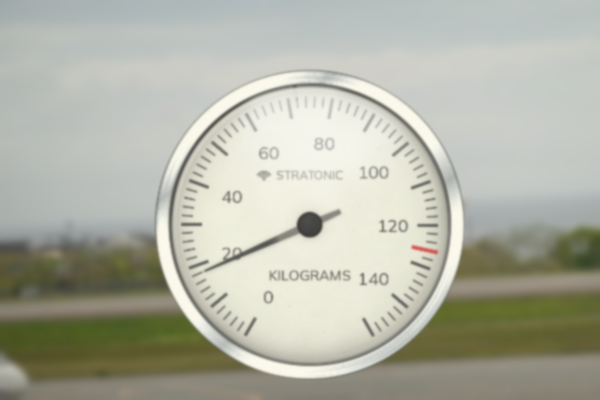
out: 18 kg
